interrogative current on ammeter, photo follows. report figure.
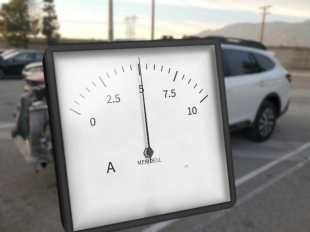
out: 5 A
